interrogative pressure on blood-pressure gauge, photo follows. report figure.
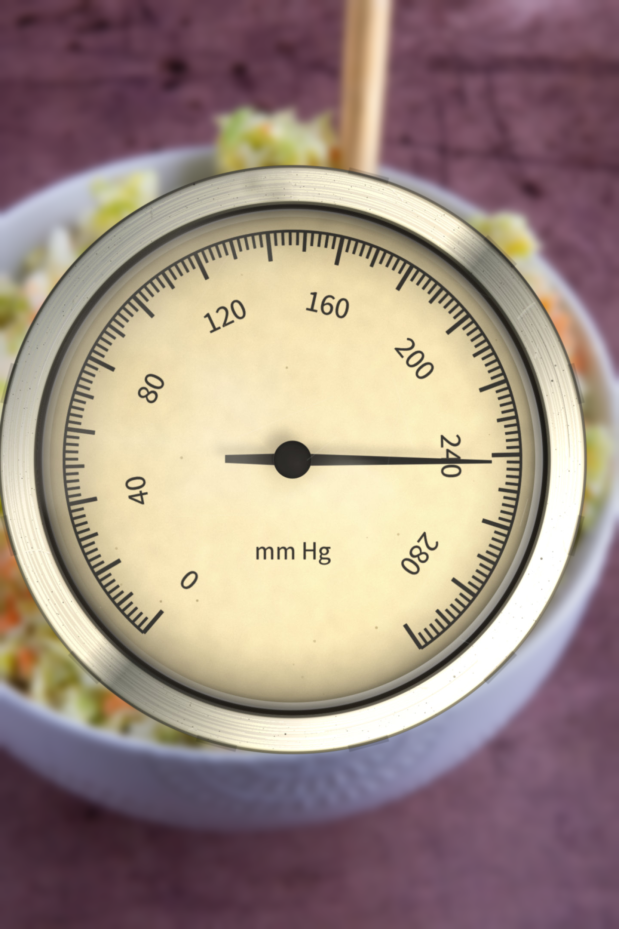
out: 242 mmHg
